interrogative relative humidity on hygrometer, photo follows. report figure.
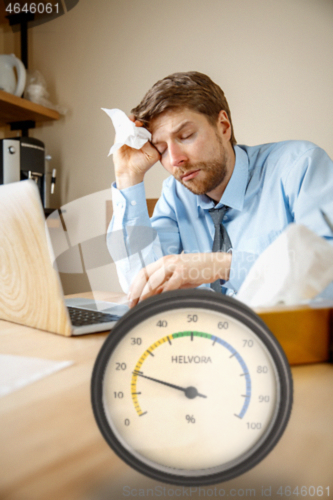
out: 20 %
